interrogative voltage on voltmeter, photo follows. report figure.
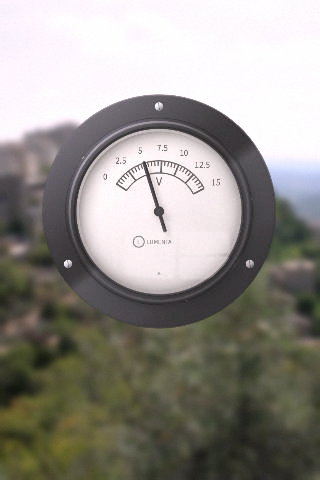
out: 5 V
